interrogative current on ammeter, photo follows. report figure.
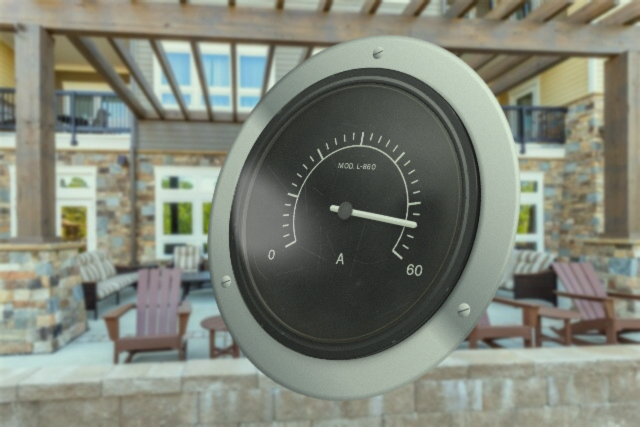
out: 54 A
